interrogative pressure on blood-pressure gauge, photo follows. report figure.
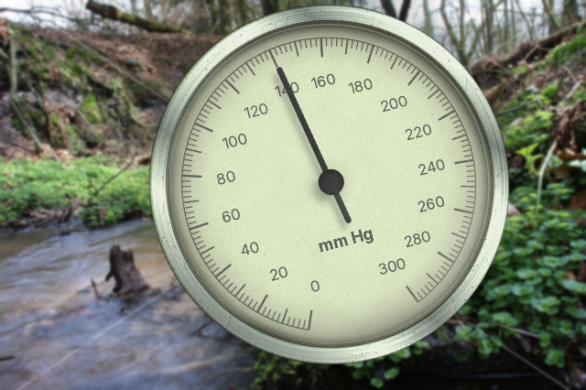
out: 140 mmHg
